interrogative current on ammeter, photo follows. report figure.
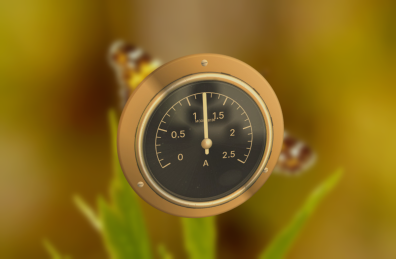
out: 1.2 A
